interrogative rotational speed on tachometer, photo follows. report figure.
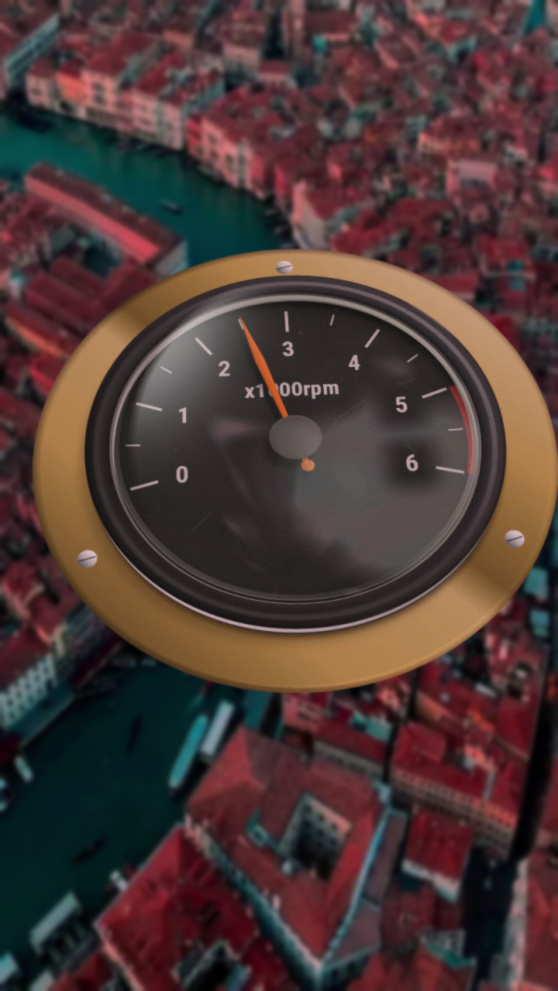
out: 2500 rpm
